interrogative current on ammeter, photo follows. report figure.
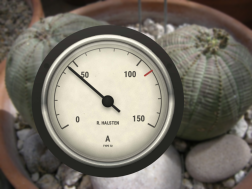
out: 45 A
